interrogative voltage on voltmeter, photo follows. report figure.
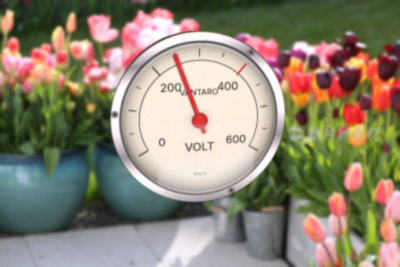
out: 250 V
